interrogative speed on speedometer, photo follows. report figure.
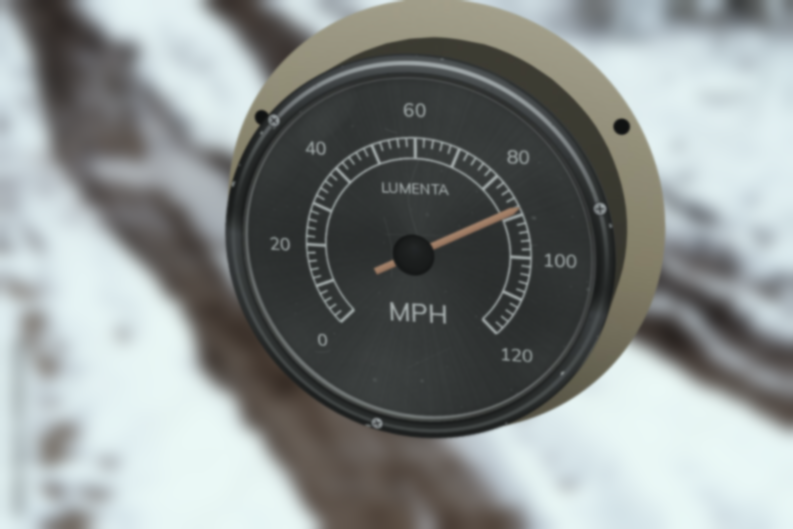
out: 88 mph
